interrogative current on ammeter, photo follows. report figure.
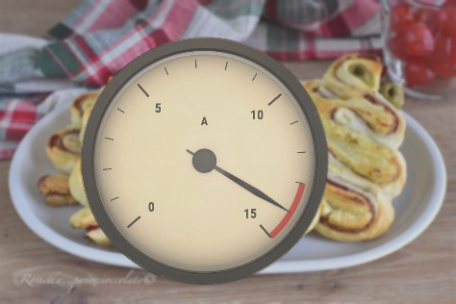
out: 14 A
